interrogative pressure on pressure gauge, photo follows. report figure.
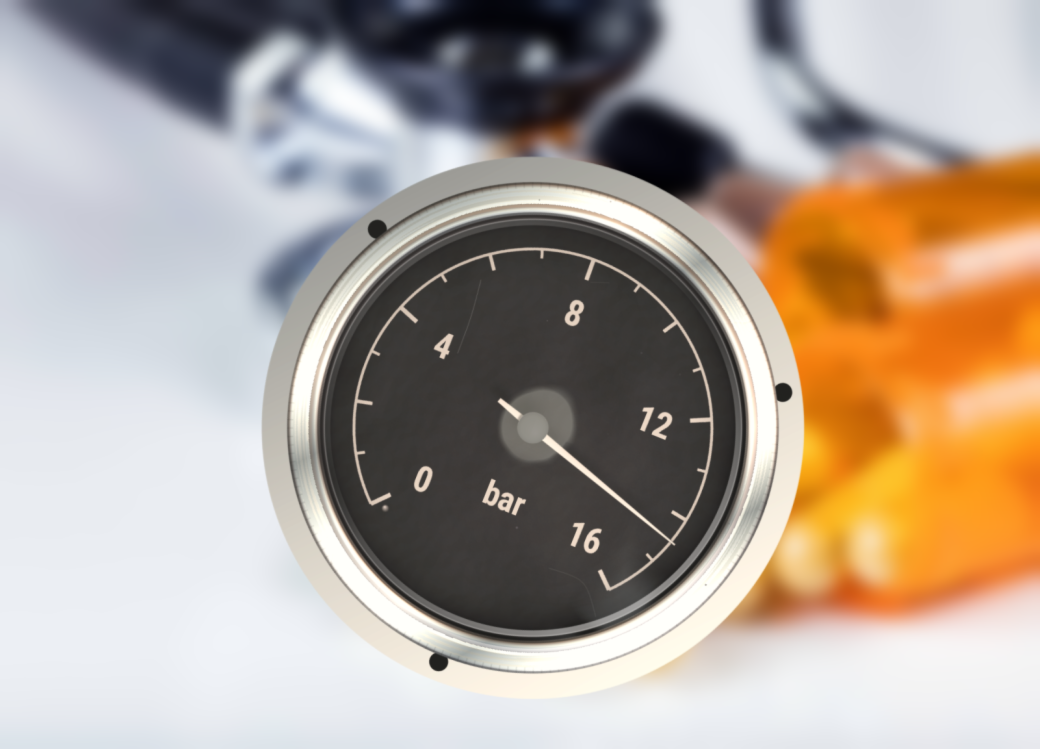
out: 14.5 bar
